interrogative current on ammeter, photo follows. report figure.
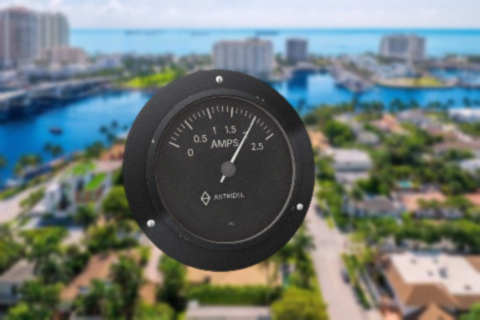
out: 2 A
